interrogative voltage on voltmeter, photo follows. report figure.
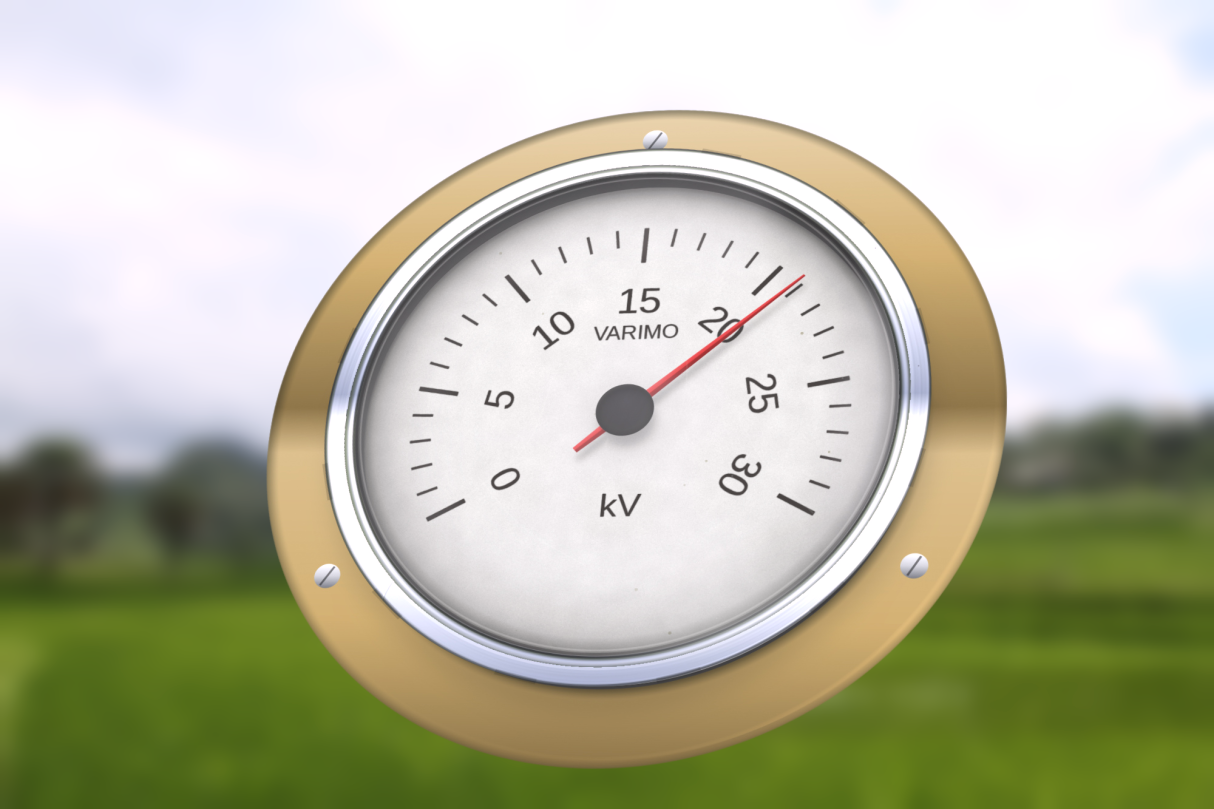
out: 21 kV
